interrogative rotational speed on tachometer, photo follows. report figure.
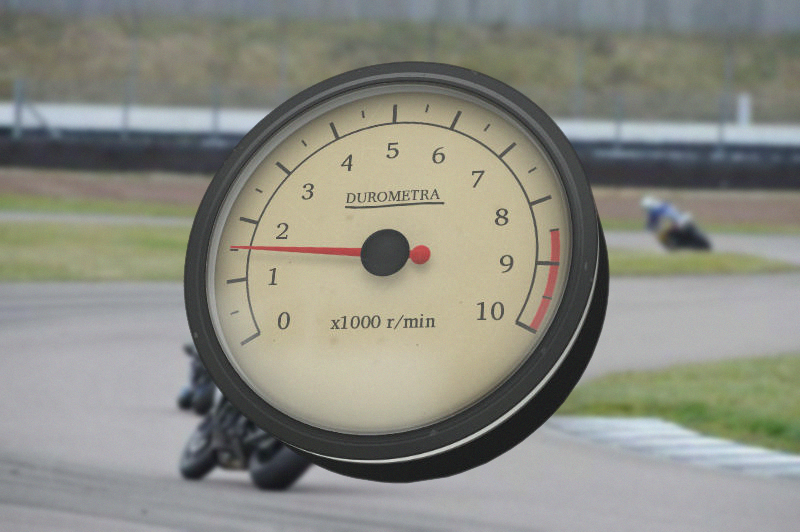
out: 1500 rpm
